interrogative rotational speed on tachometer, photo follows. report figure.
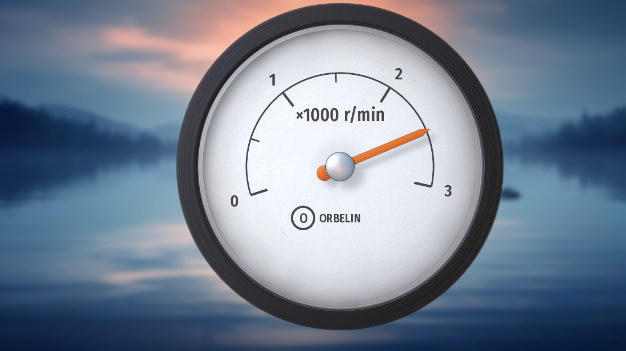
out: 2500 rpm
